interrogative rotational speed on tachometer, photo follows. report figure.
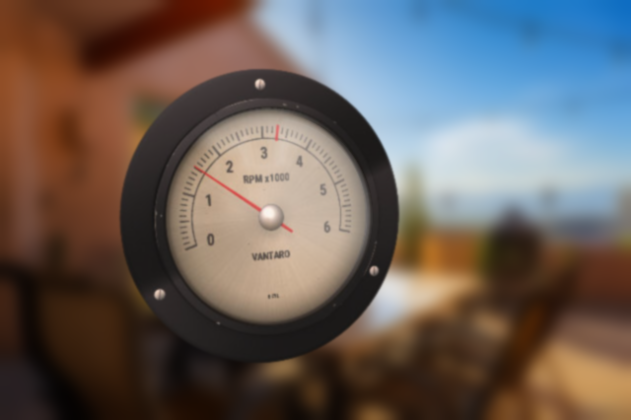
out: 1500 rpm
